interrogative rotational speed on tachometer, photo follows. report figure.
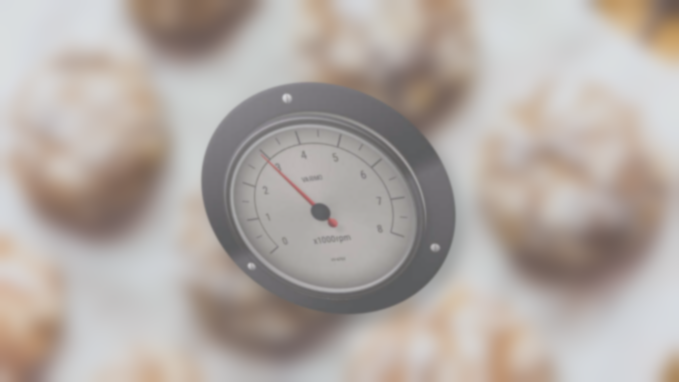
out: 3000 rpm
